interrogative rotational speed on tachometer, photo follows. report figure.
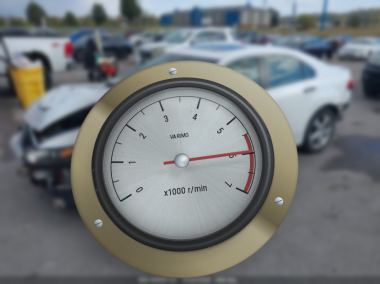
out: 6000 rpm
